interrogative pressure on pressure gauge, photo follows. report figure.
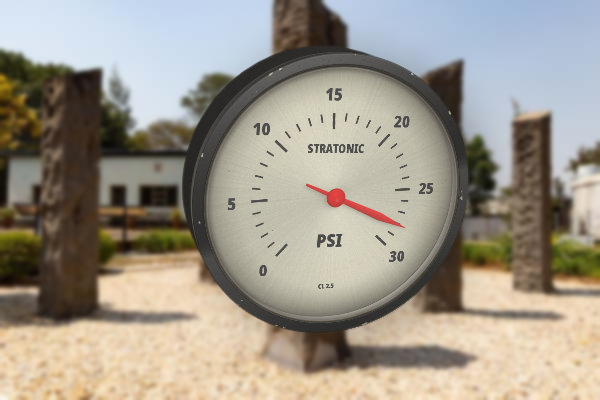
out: 28 psi
